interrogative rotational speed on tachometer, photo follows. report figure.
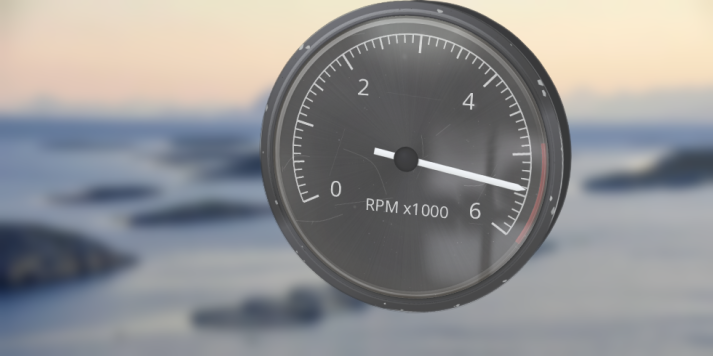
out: 5400 rpm
